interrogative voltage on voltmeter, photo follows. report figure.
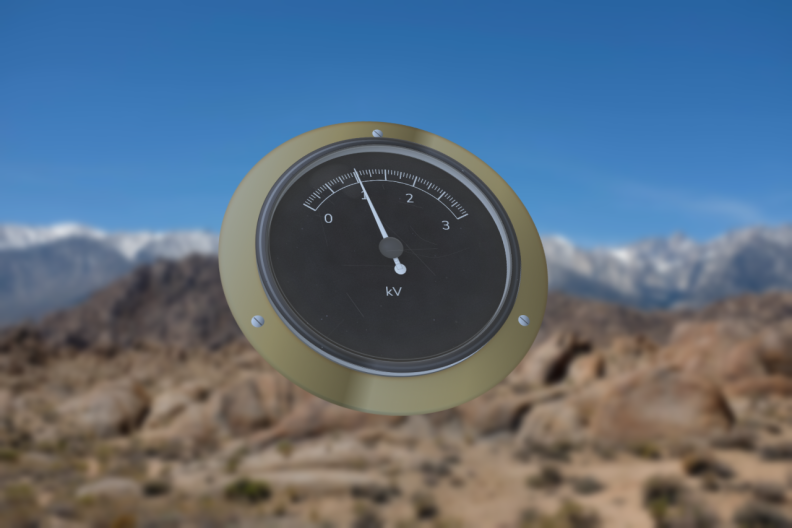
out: 1 kV
